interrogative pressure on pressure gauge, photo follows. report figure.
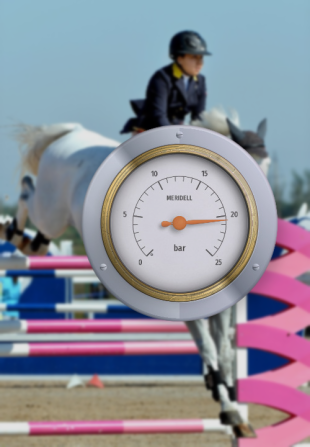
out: 20.5 bar
